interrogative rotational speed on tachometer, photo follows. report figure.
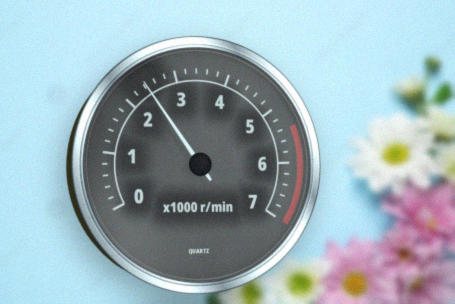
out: 2400 rpm
